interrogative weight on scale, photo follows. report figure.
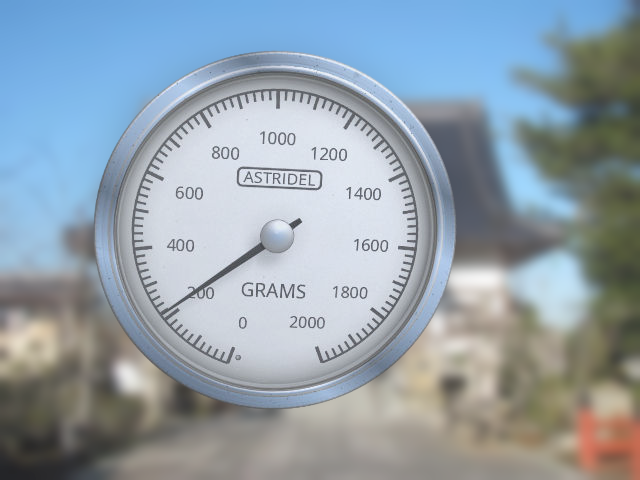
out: 220 g
